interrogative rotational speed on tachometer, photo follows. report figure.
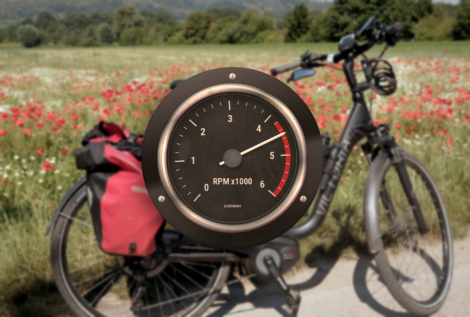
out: 4500 rpm
